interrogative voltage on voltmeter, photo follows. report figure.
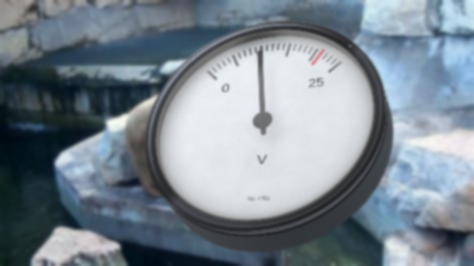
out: 10 V
